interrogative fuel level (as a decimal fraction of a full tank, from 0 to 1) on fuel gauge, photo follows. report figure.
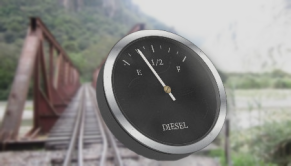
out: 0.25
